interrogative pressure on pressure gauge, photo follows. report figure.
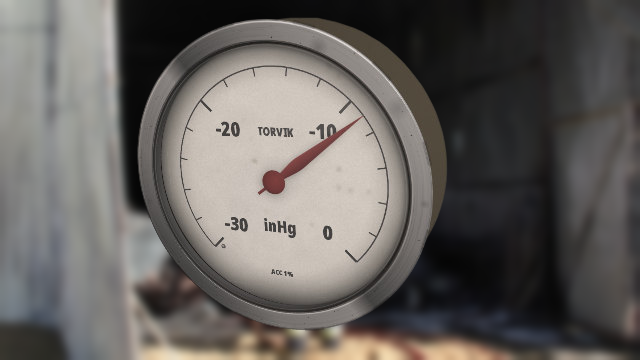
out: -9 inHg
